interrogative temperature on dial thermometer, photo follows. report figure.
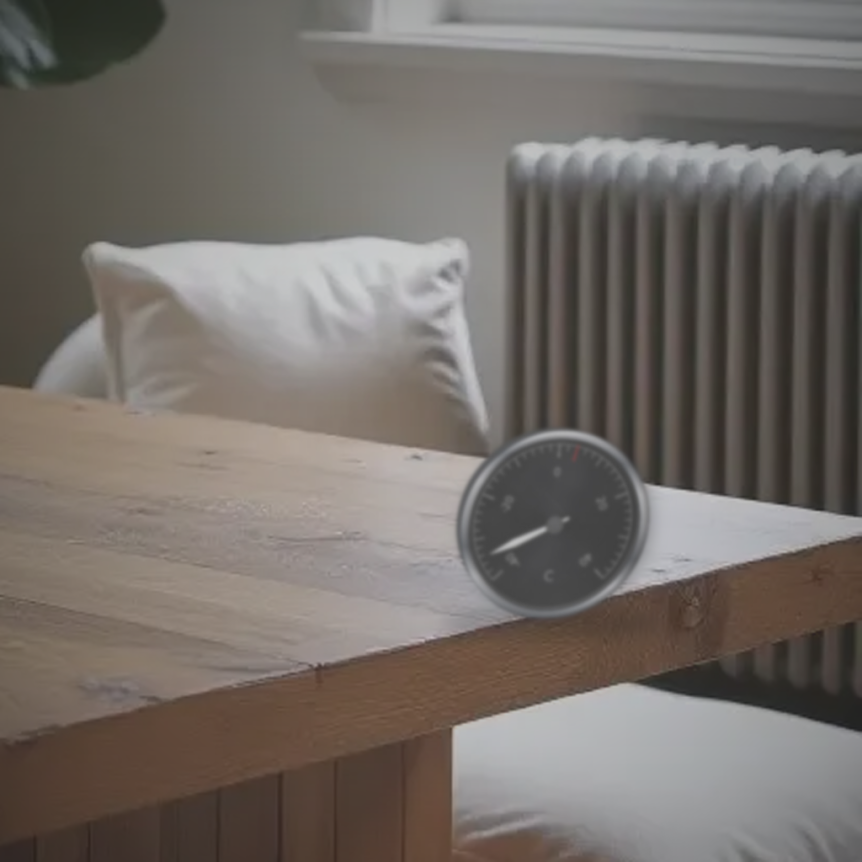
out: -34 °C
